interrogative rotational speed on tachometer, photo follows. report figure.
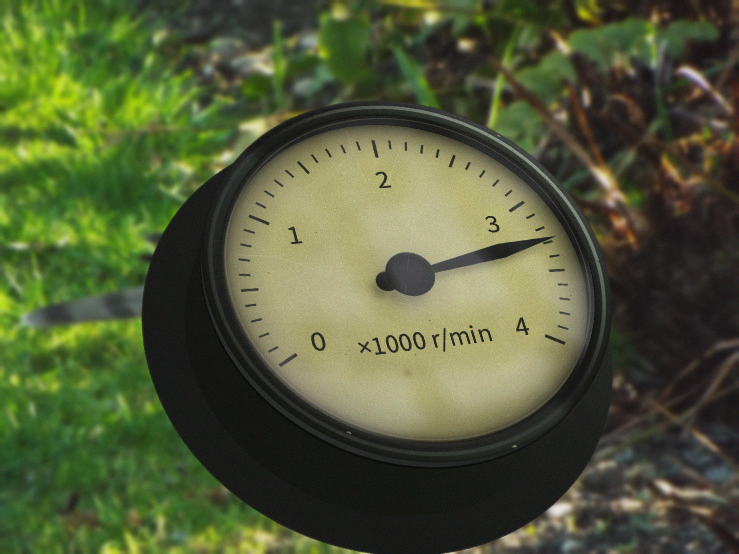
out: 3300 rpm
